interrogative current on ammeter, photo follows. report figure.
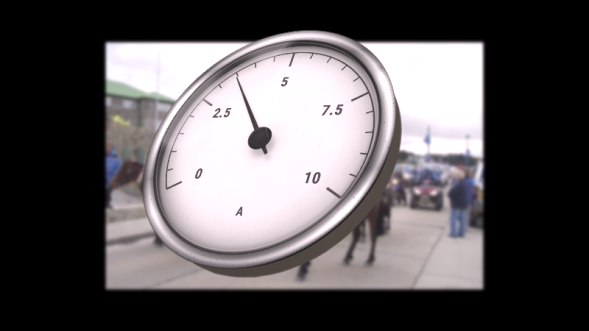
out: 3.5 A
